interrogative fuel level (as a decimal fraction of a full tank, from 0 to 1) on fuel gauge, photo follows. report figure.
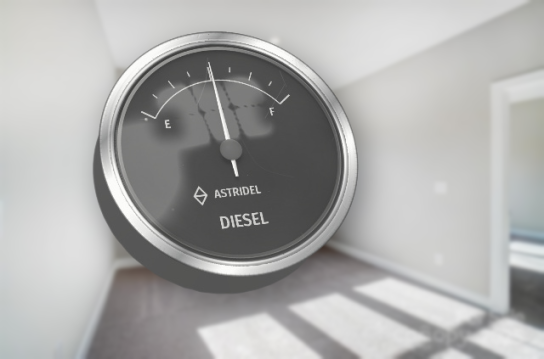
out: 0.5
